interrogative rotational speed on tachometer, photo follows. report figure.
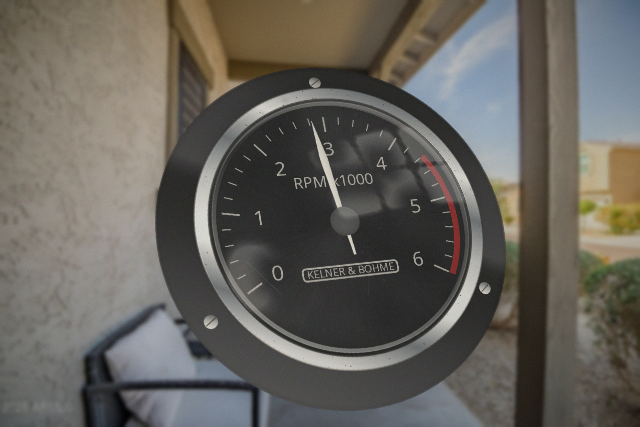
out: 2800 rpm
